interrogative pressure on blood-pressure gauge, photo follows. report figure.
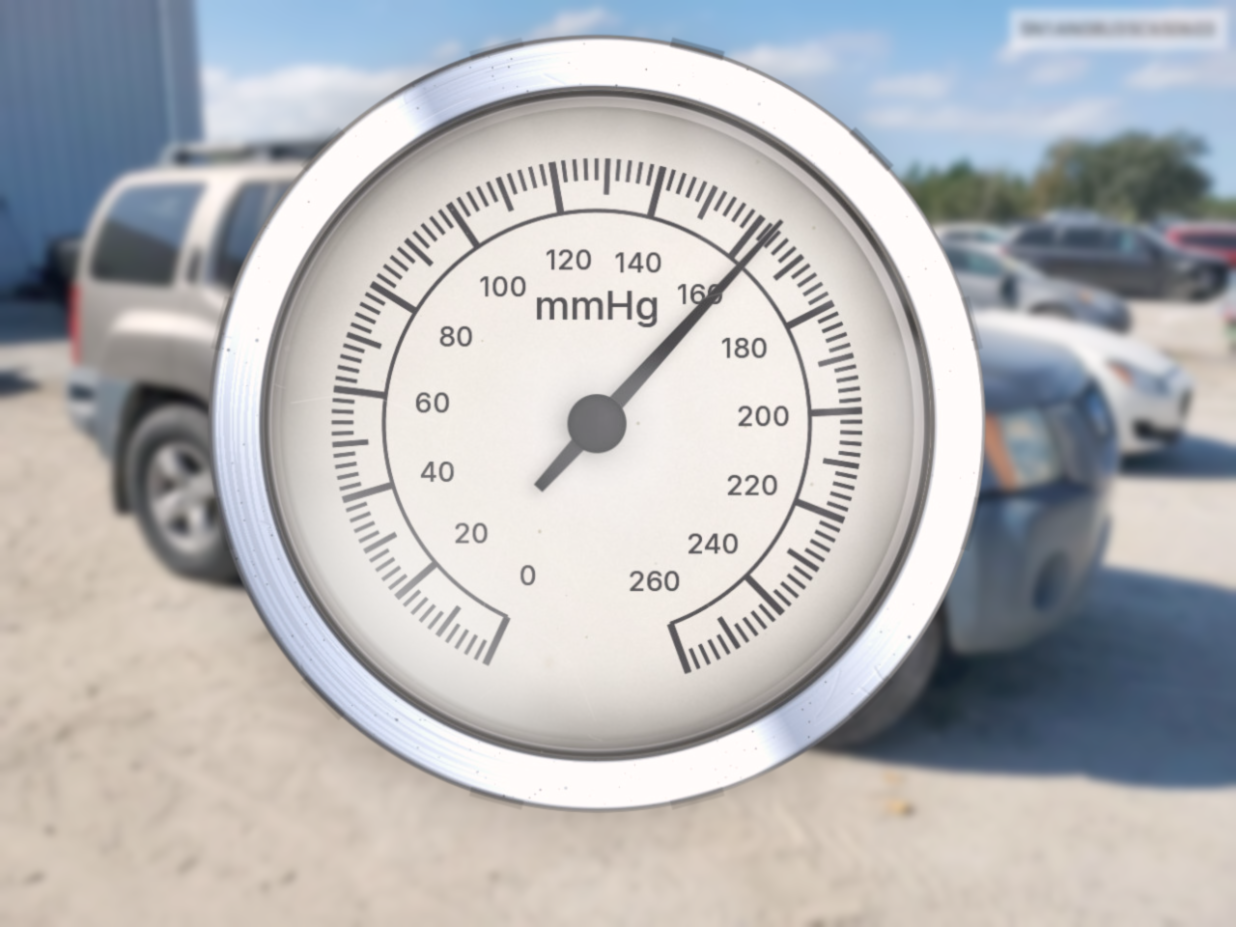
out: 163 mmHg
